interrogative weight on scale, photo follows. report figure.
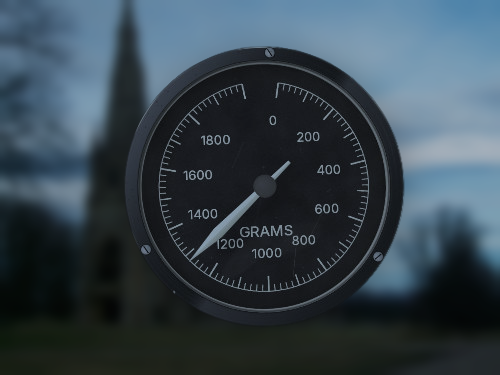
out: 1280 g
